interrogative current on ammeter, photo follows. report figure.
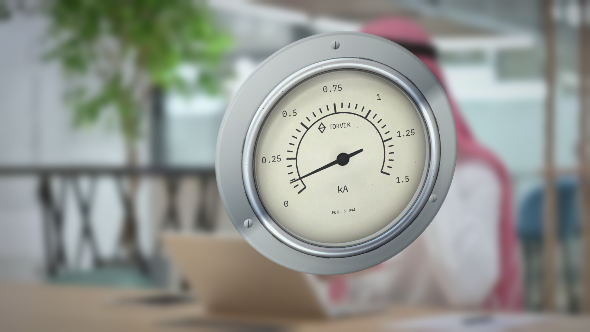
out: 0.1 kA
